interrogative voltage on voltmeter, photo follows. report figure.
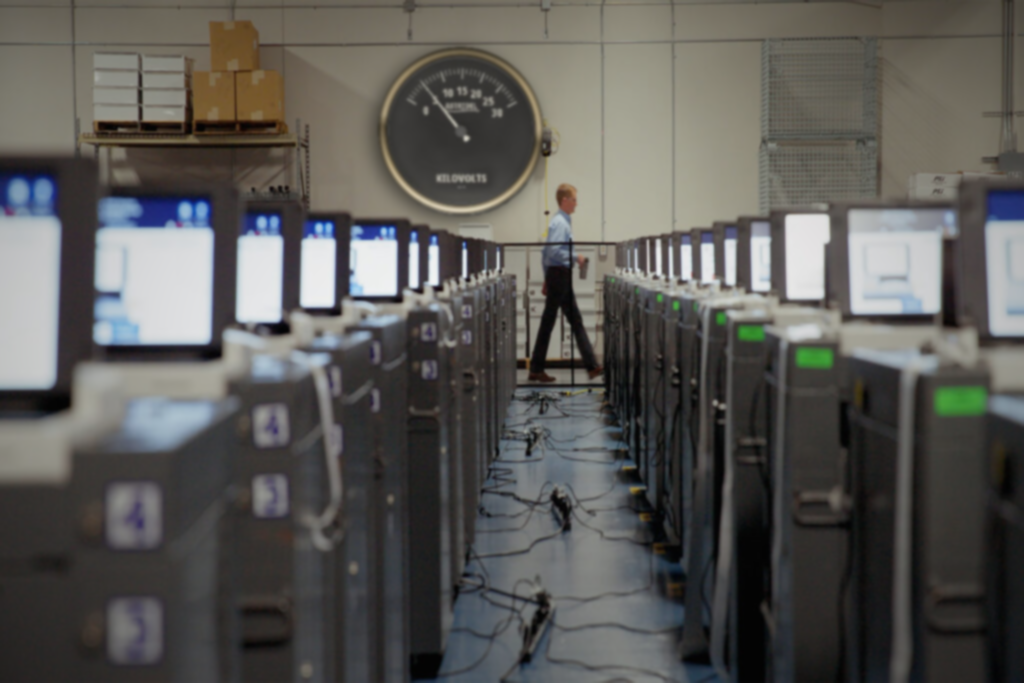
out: 5 kV
